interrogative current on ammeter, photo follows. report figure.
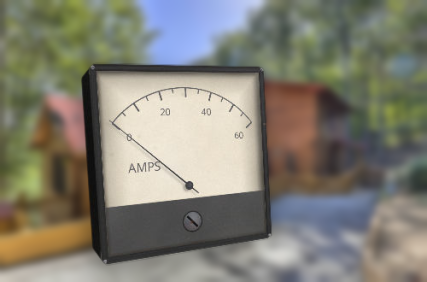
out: 0 A
